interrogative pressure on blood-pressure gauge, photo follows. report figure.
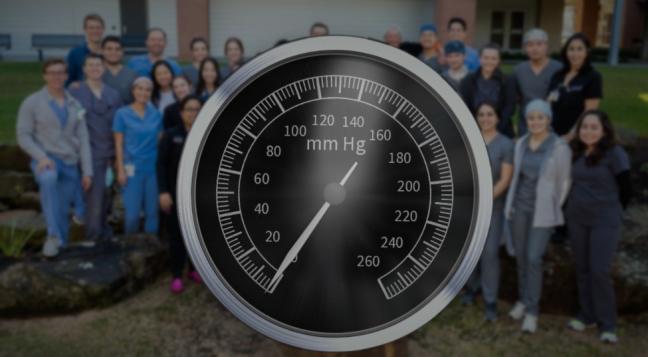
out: 2 mmHg
